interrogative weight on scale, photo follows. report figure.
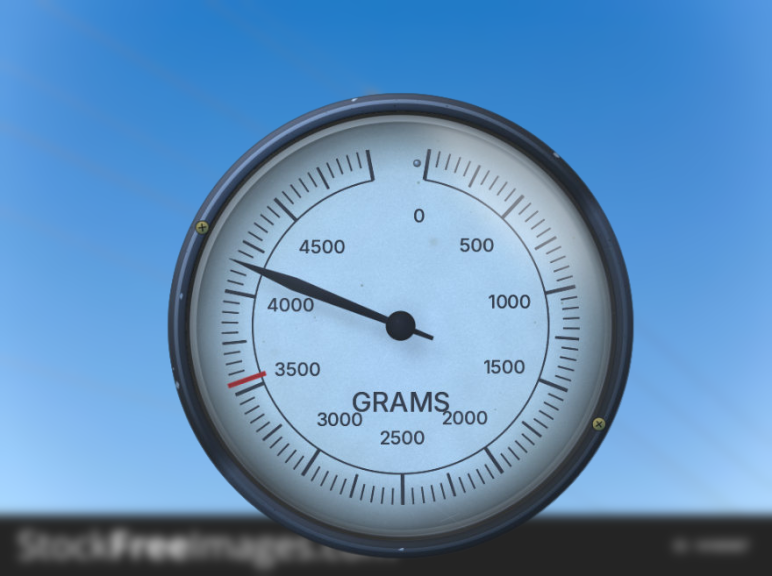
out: 4150 g
